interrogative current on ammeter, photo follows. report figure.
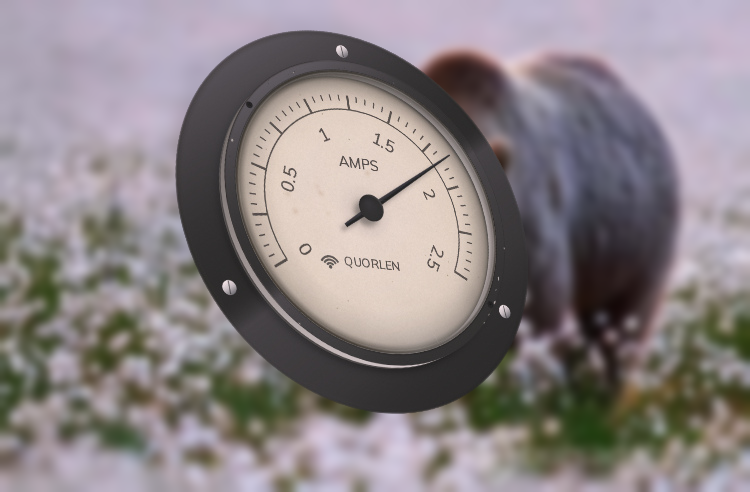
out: 1.85 A
